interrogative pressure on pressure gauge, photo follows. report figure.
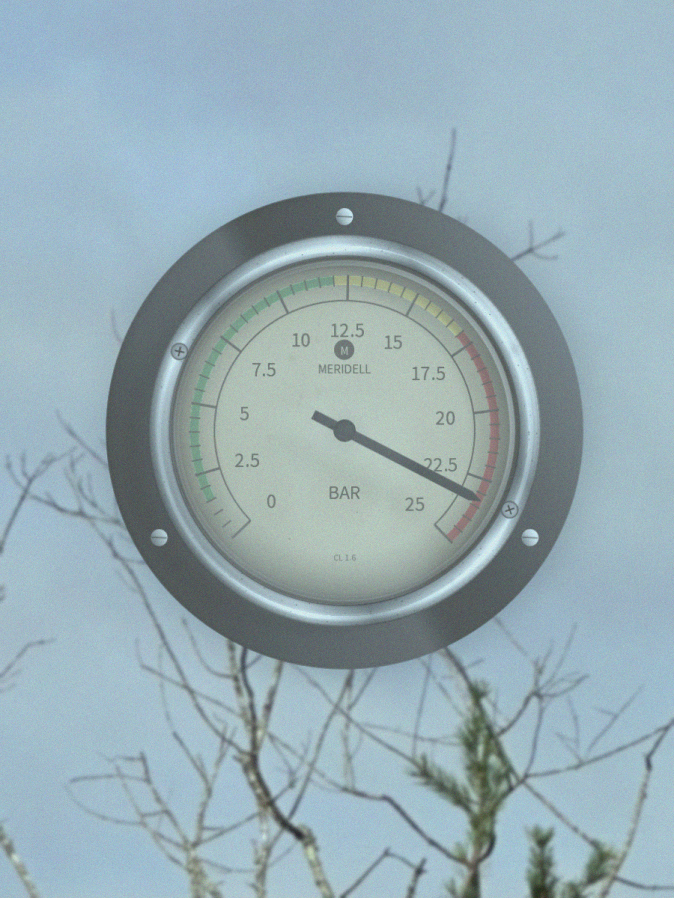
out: 23.25 bar
